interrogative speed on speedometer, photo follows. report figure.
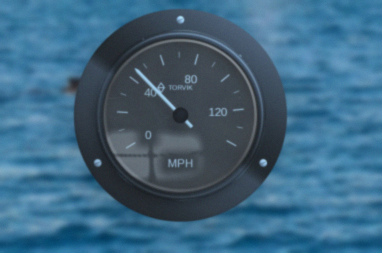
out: 45 mph
